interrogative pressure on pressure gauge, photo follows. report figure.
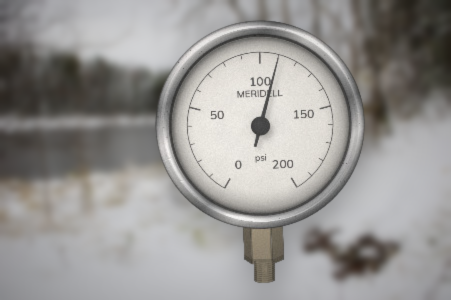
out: 110 psi
